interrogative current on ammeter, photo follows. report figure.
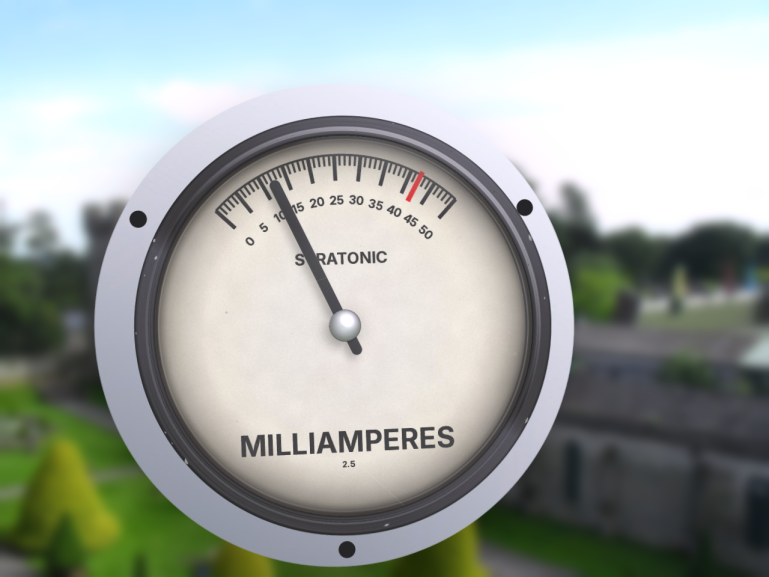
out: 12 mA
